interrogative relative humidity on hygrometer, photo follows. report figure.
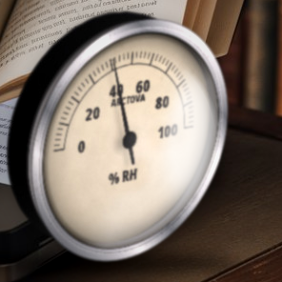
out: 40 %
